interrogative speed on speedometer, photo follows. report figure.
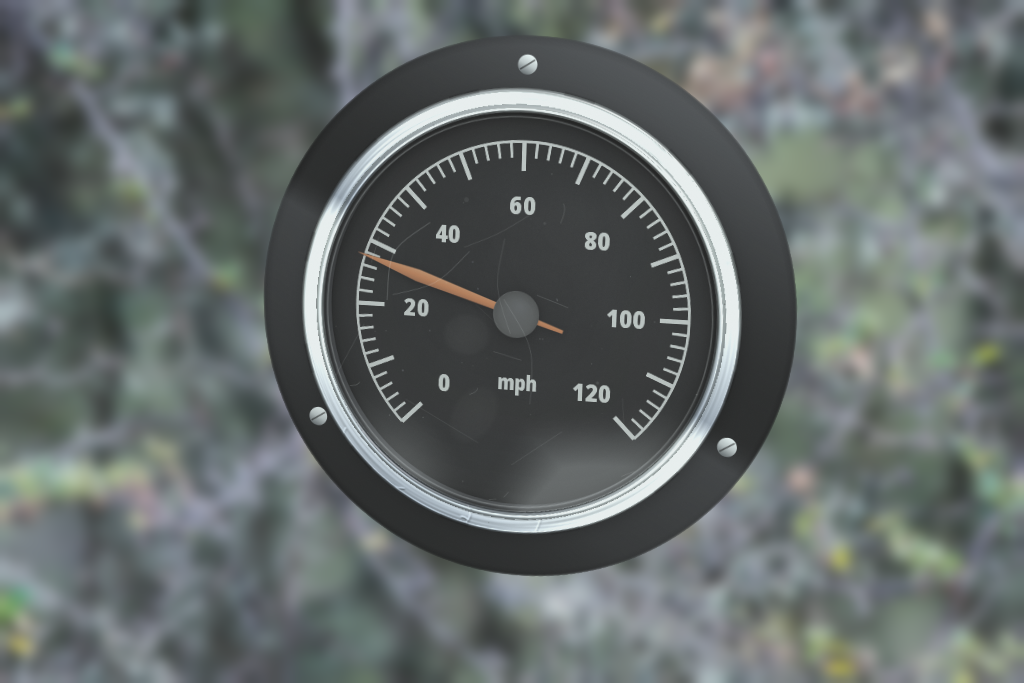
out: 28 mph
